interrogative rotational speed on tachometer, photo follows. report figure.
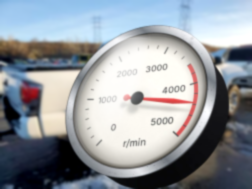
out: 4400 rpm
